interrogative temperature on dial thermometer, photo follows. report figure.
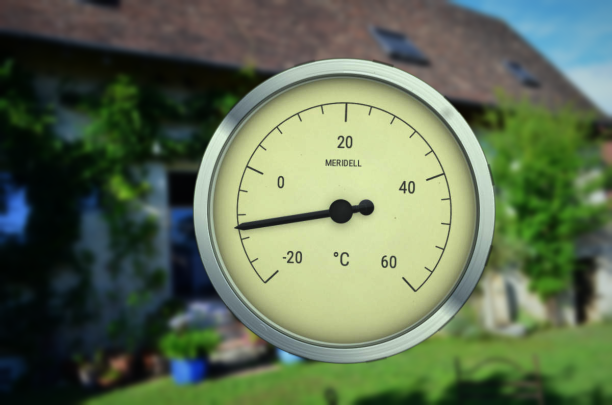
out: -10 °C
